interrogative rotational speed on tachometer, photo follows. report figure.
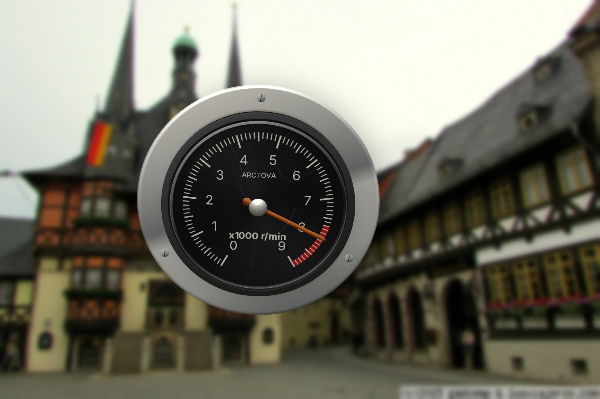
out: 8000 rpm
